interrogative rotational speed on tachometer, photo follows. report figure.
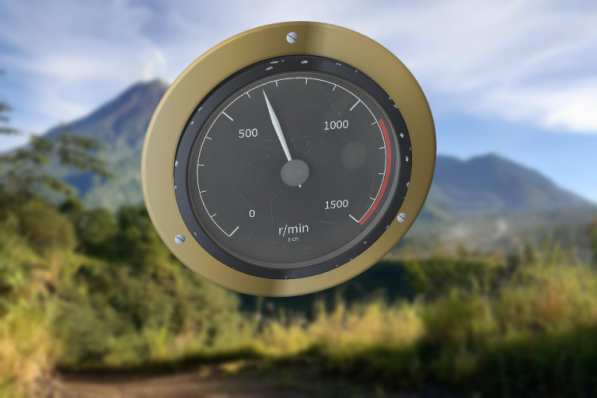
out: 650 rpm
